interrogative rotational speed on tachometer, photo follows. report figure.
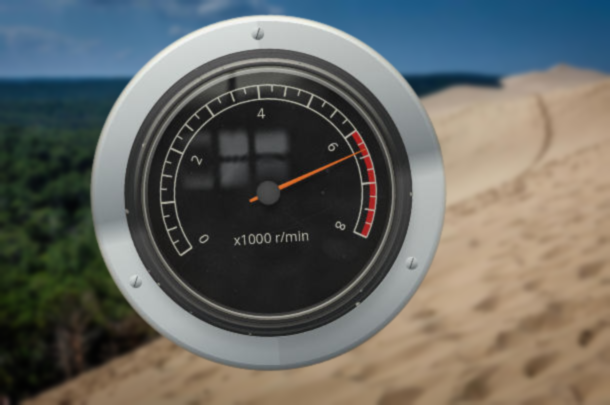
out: 6375 rpm
